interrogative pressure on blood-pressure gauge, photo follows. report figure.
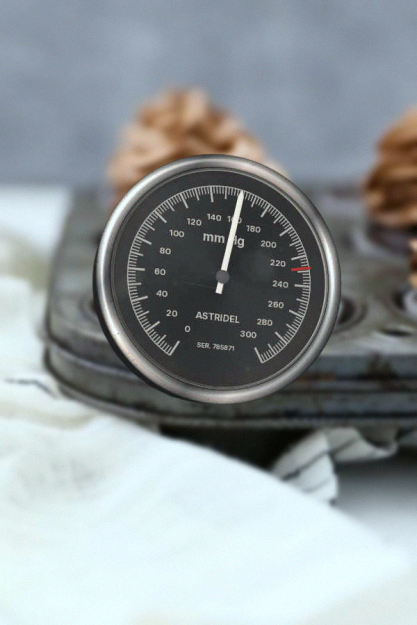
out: 160 mmHg
